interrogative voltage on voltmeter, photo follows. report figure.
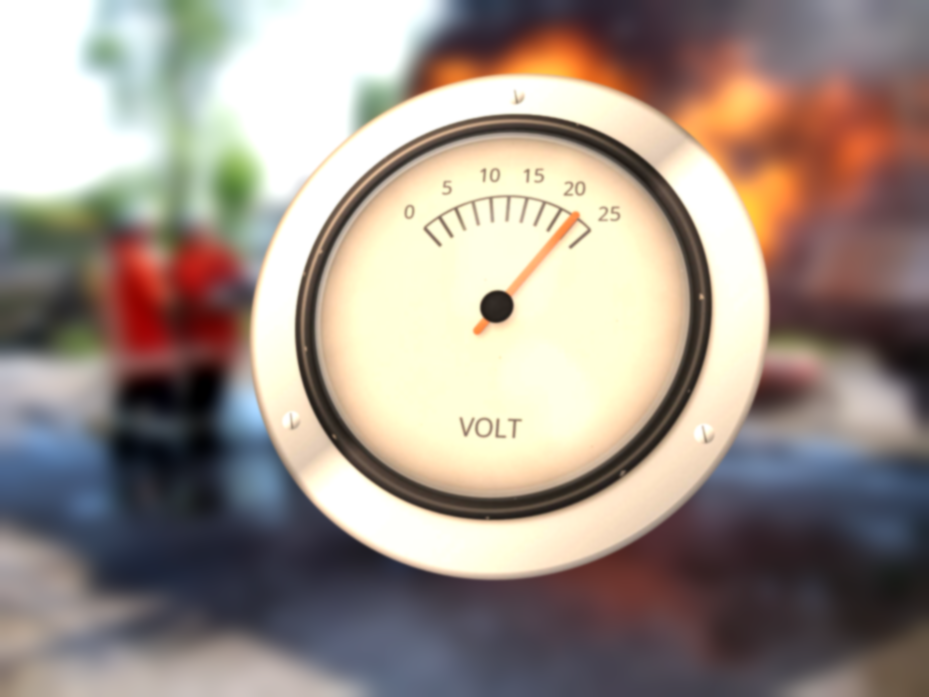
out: 22.5 V
